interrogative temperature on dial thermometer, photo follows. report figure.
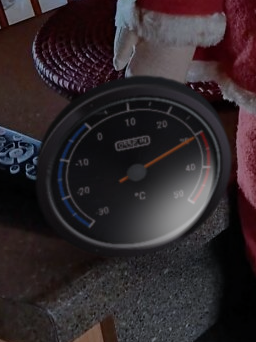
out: 30 °C
